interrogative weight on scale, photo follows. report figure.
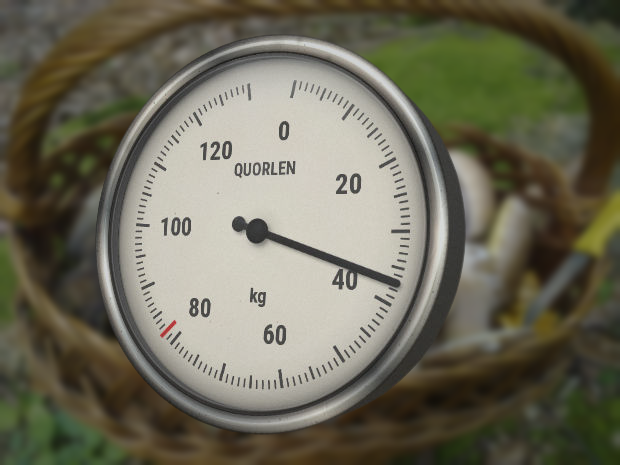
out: 37 kg
